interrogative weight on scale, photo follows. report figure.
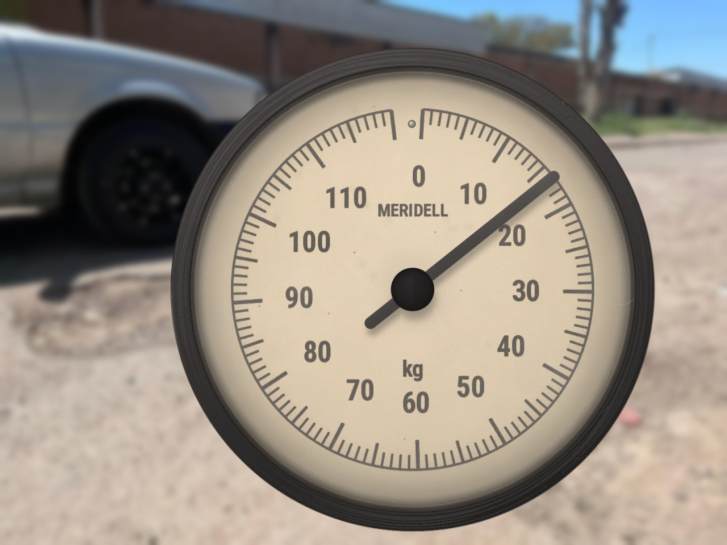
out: 16.5 kg
